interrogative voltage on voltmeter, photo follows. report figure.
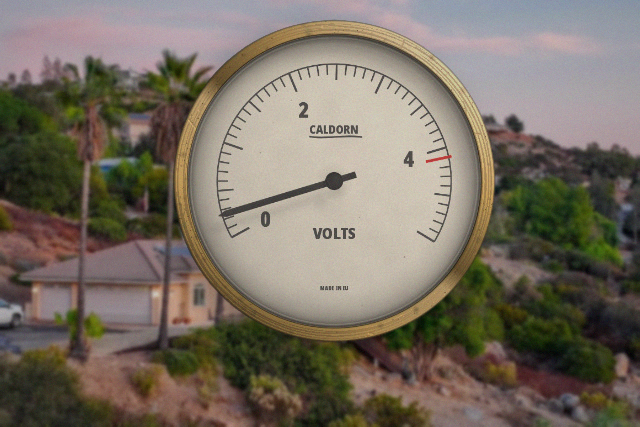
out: 0.25 V
